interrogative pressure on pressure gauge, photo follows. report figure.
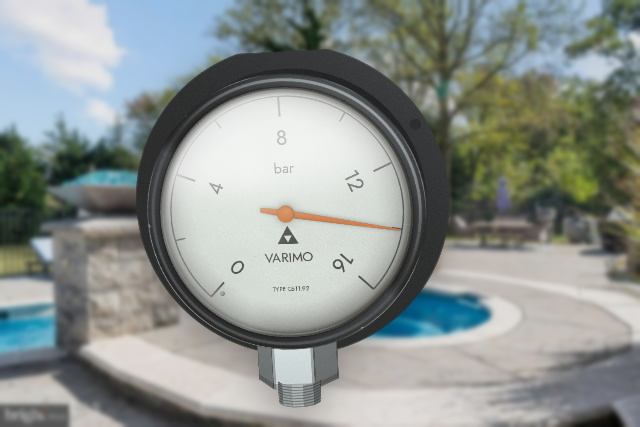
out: 14 bar
